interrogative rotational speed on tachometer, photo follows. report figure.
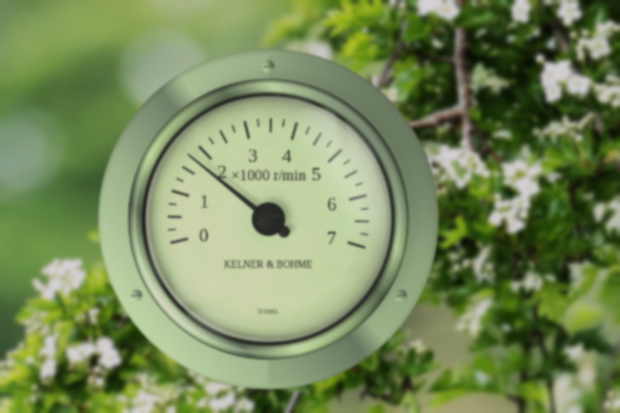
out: 1750 rpm
